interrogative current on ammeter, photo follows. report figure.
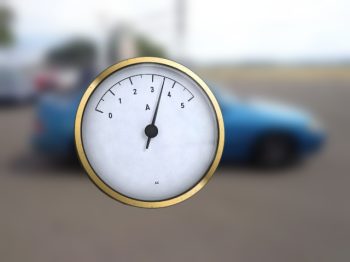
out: 3.5 A
